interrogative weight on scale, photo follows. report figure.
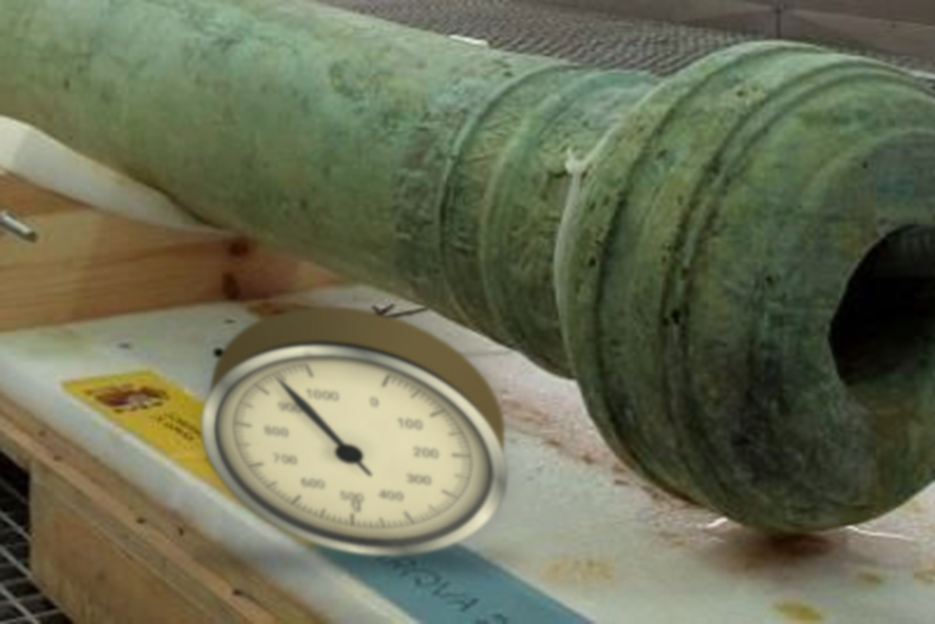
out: 950 g
